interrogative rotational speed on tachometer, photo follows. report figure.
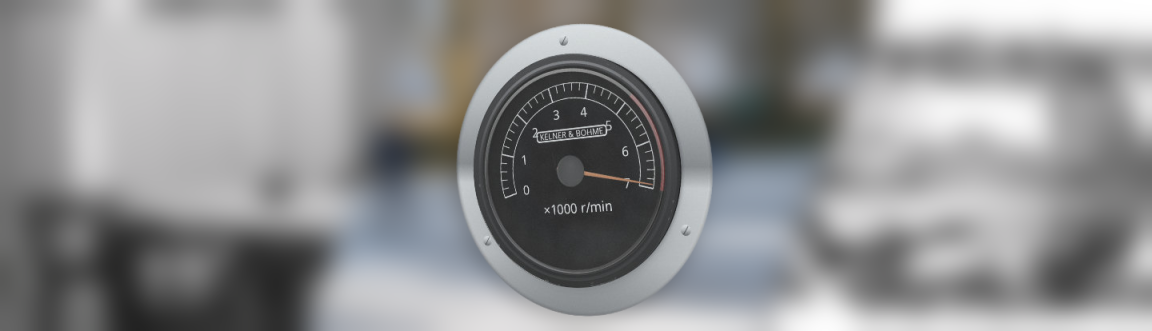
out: 6900 rpm
